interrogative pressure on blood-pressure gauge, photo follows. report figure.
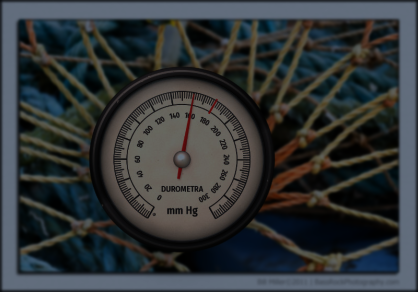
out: 160 mmHg
